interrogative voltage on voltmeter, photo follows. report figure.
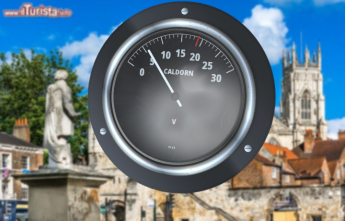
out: 6 V
